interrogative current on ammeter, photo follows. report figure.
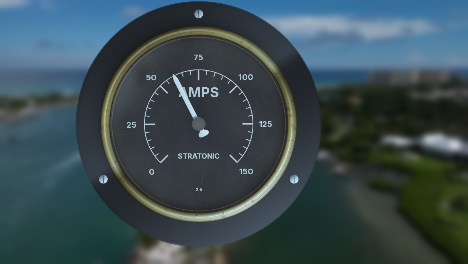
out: 60 A
